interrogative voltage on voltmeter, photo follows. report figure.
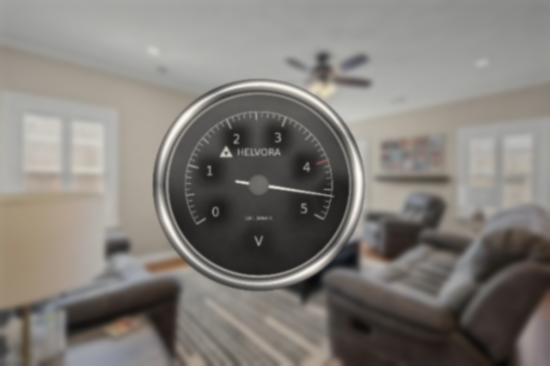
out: 4.6 V
